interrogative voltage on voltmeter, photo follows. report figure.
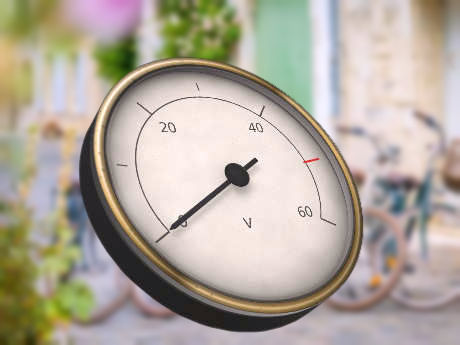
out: 0 V
